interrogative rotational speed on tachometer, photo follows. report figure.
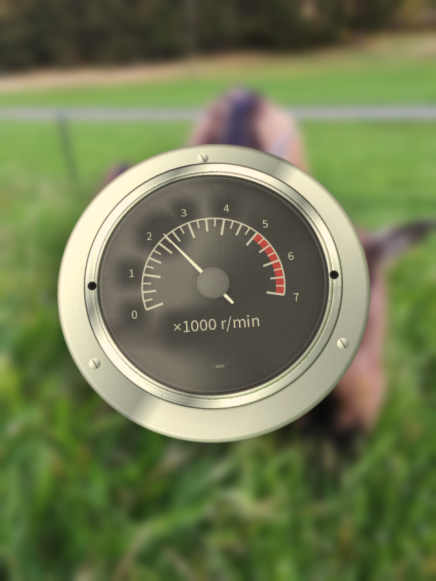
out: 2250 rpm
